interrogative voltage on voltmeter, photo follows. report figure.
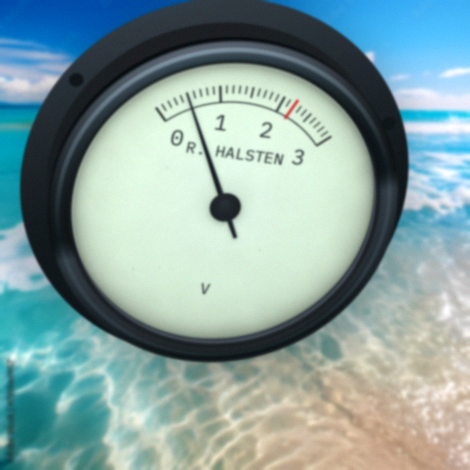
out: 0.5 V
